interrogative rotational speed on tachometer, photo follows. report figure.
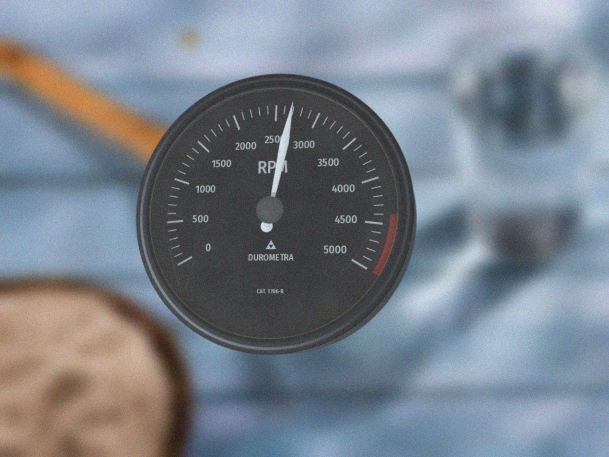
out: 2700 rpm
